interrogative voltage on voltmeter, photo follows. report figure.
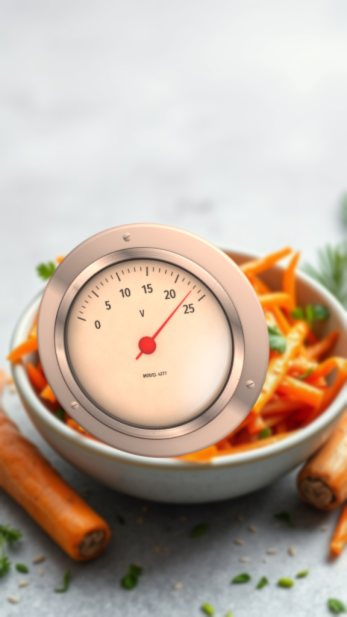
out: 23 V
